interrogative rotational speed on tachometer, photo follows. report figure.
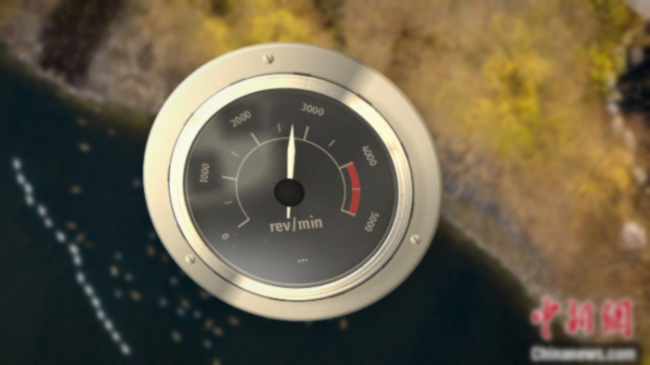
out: 2750 rpm
